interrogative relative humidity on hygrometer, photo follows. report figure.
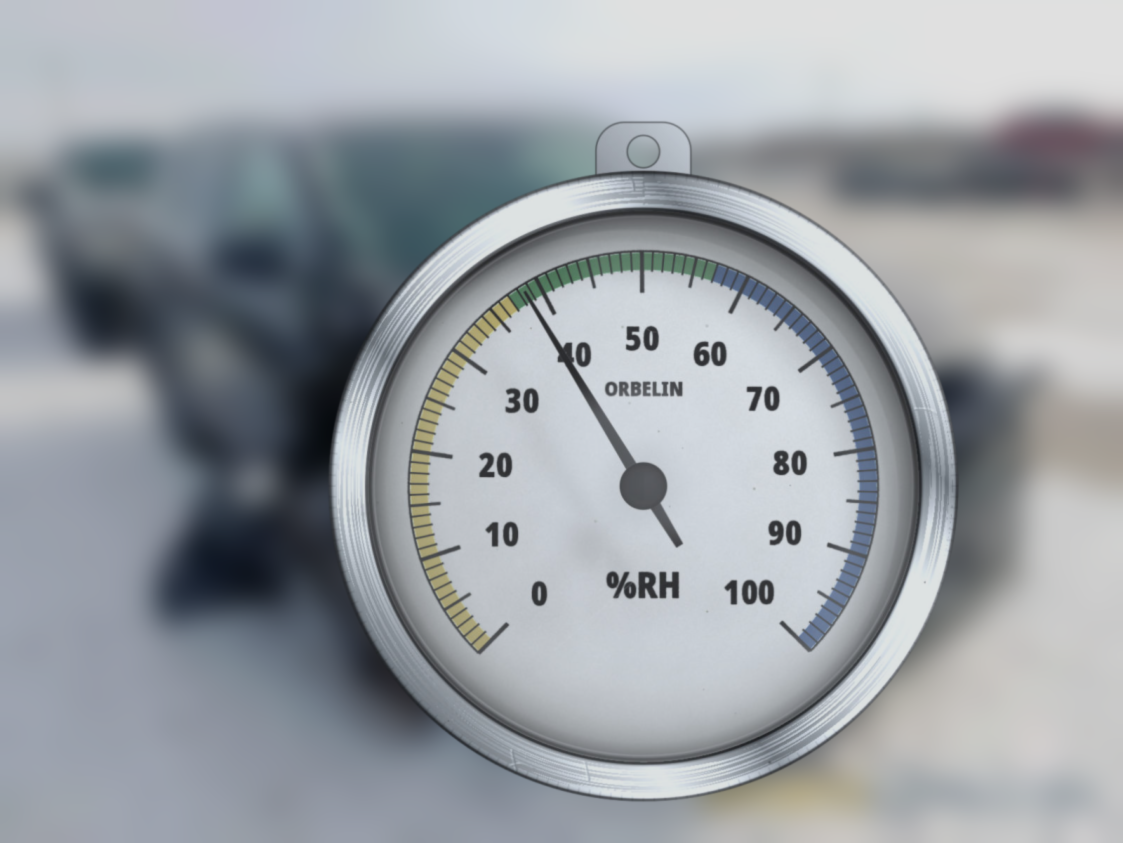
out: 38.5 %
